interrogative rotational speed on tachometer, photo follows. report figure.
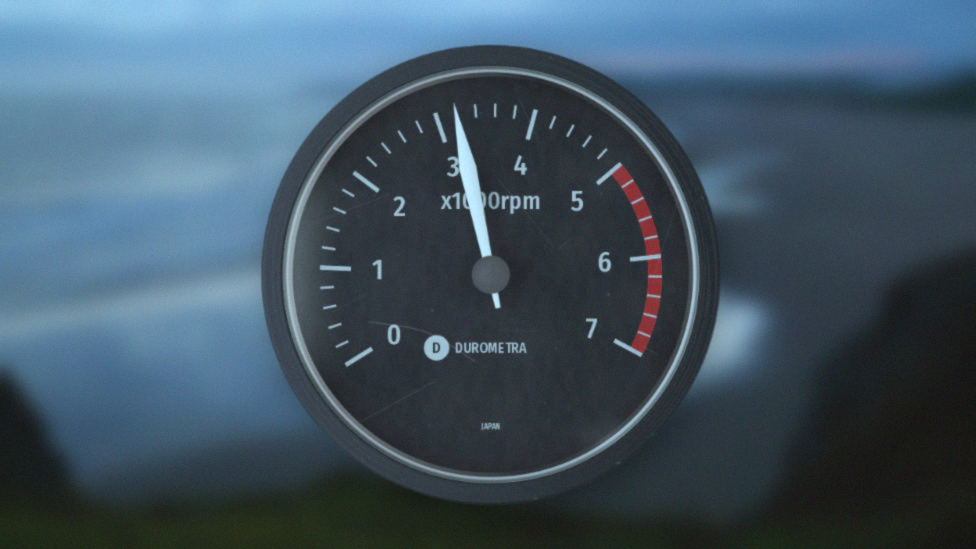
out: 3200 rpm
